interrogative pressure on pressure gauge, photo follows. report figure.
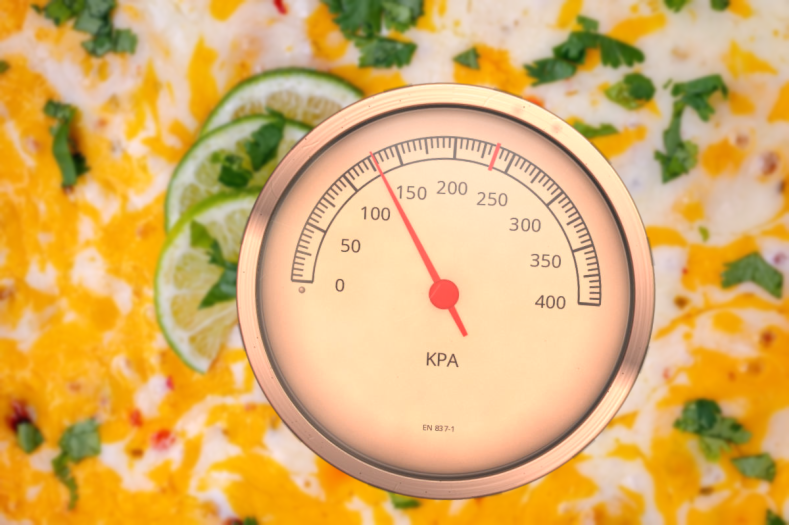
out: 130 kPa
